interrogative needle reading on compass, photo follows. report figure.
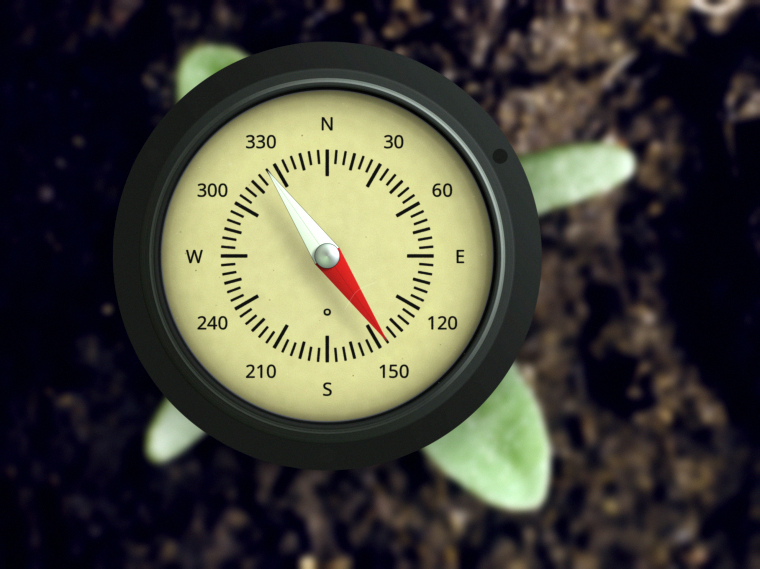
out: 145 °
